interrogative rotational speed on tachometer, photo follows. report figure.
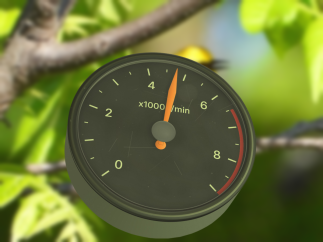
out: 4750 rpm
